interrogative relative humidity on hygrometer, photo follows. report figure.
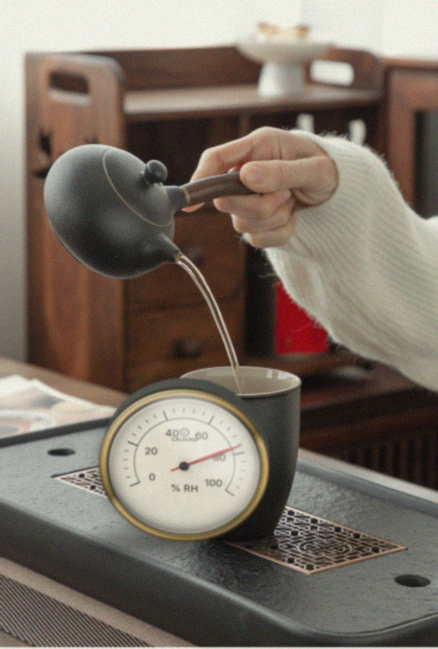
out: 76 %
